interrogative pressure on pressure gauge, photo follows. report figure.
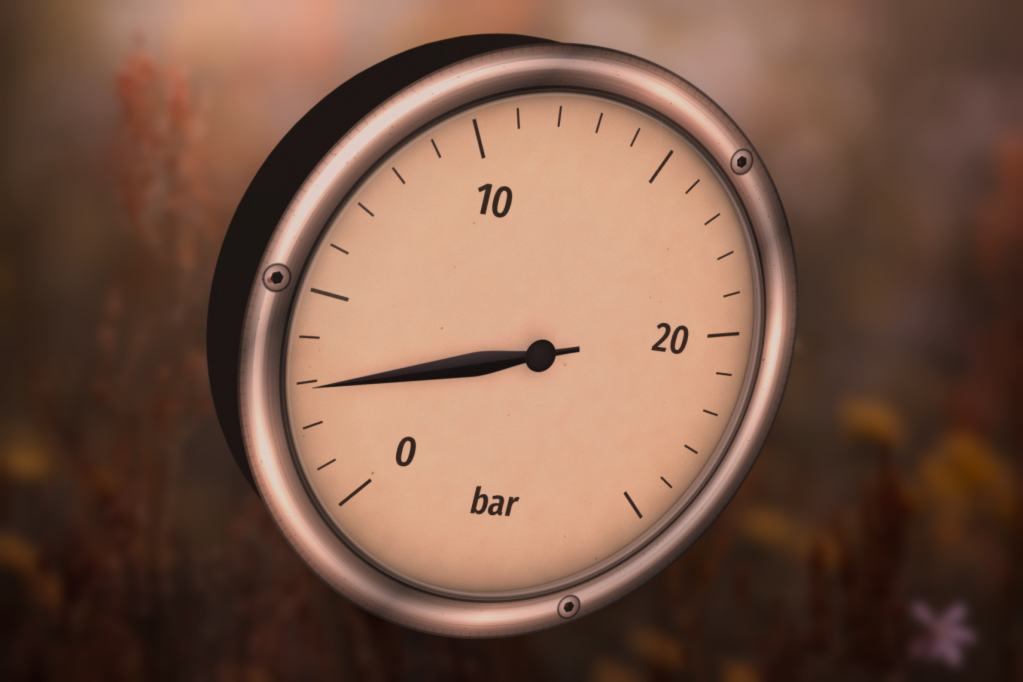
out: 3 bar
